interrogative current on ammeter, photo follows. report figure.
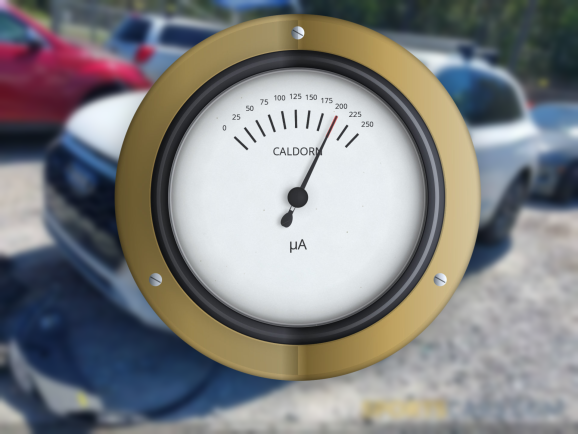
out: 200 µA
